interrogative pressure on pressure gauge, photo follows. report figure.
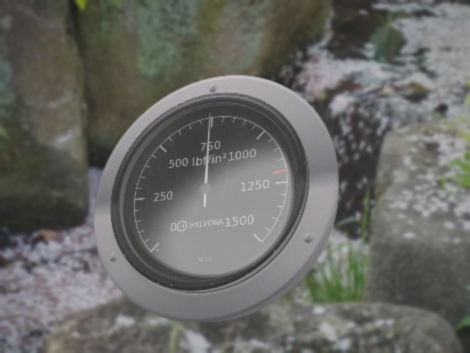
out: 750 psi
